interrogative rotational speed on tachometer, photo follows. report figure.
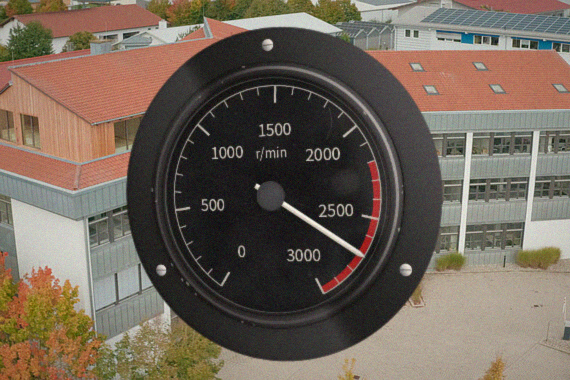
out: 2700 rpm
